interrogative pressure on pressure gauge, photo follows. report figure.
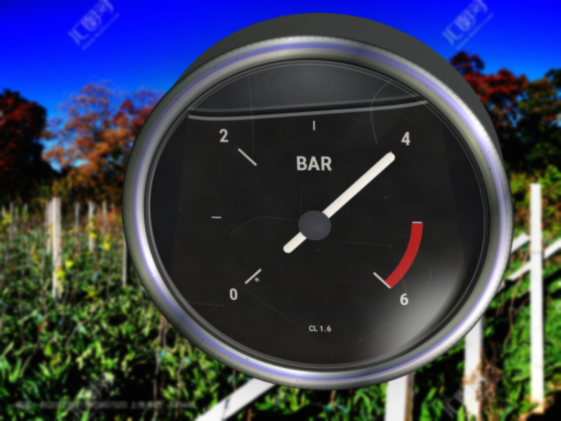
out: 4 bar
